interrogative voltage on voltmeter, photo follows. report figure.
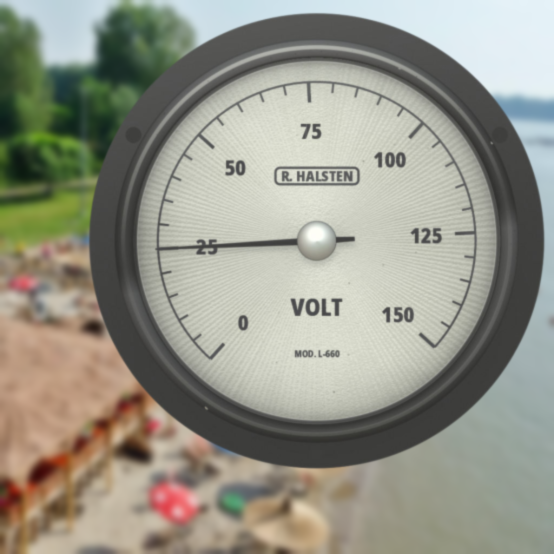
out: 25 V
